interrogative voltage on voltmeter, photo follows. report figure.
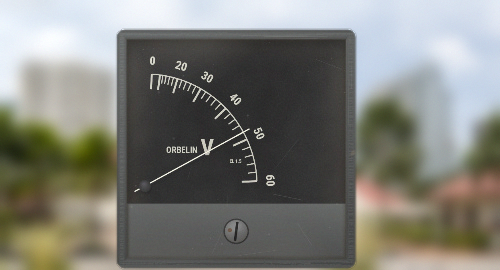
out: 48 V
